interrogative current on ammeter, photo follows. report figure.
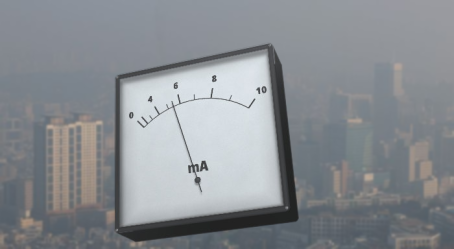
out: 5.5 mA
